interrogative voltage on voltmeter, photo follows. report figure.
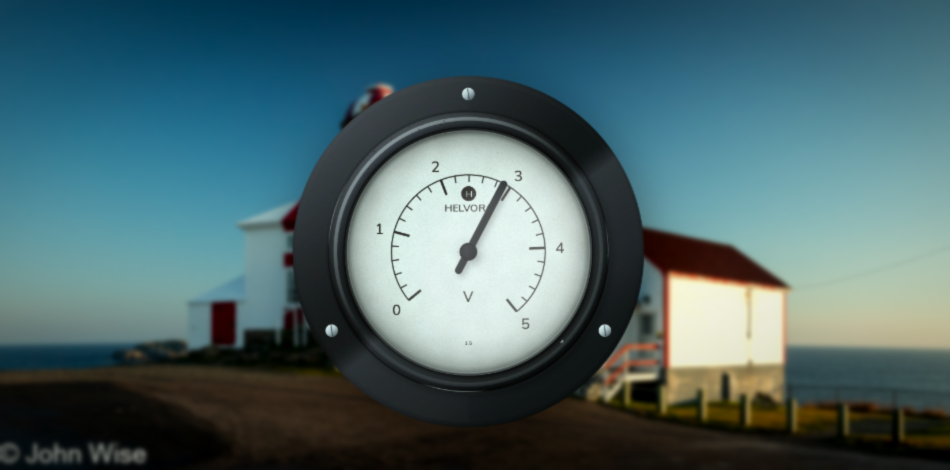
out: 2.9 V
